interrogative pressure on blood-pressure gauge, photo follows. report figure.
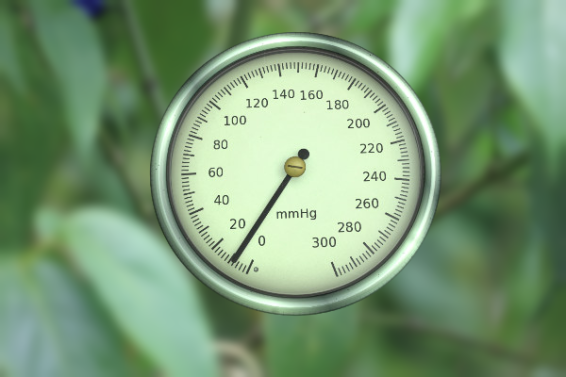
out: 8 mmHg
